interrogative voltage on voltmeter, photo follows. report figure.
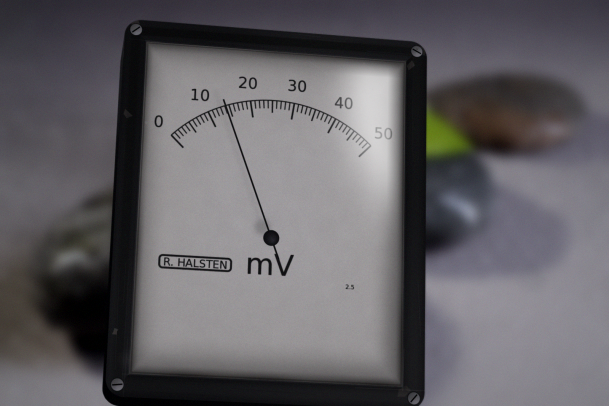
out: 14 mV
